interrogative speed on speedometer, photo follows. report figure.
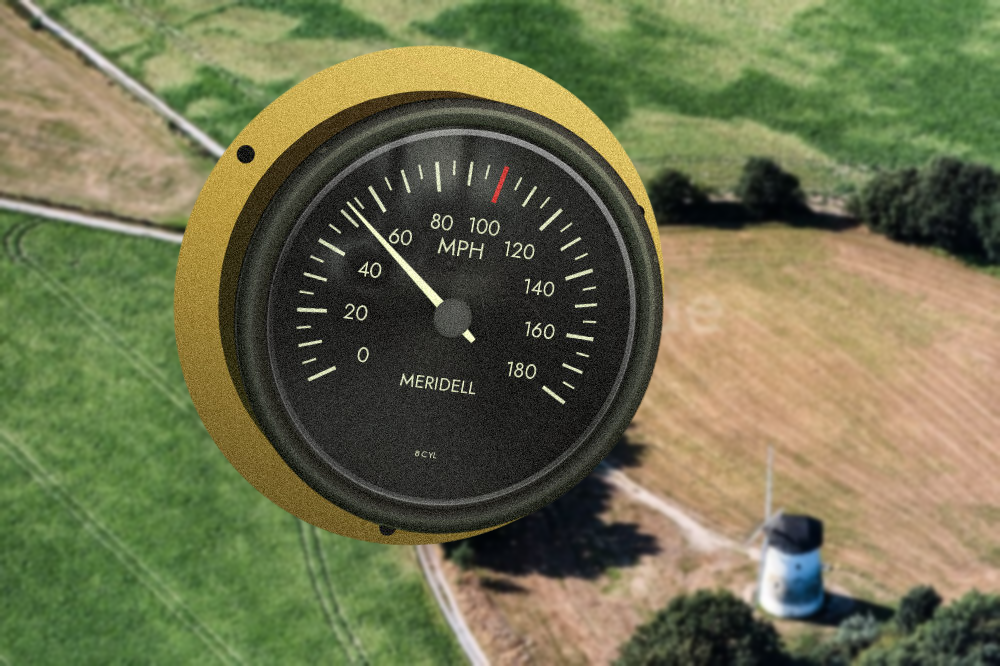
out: 52.5 mph
